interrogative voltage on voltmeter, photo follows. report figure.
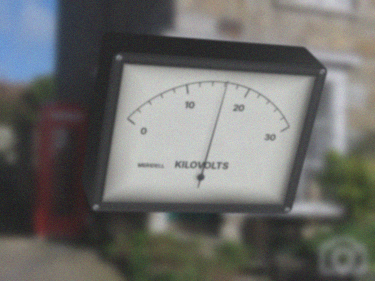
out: 16 kV
